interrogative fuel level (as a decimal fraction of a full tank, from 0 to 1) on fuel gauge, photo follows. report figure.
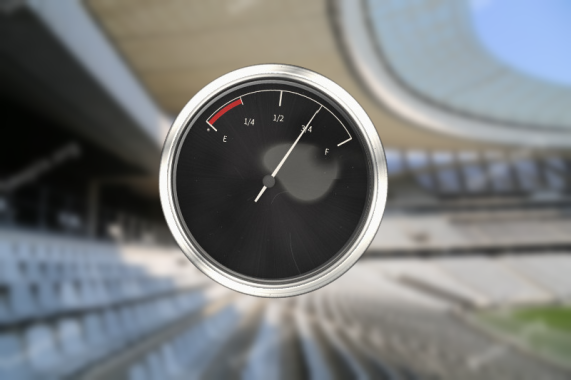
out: 0.75
